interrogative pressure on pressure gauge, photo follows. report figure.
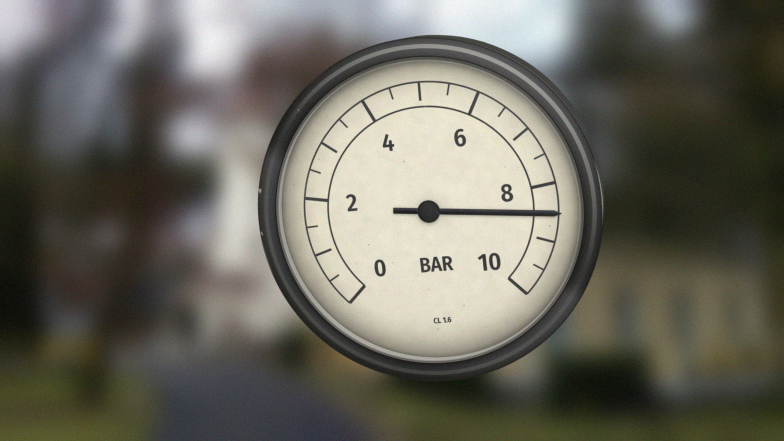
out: 8.5 bar
